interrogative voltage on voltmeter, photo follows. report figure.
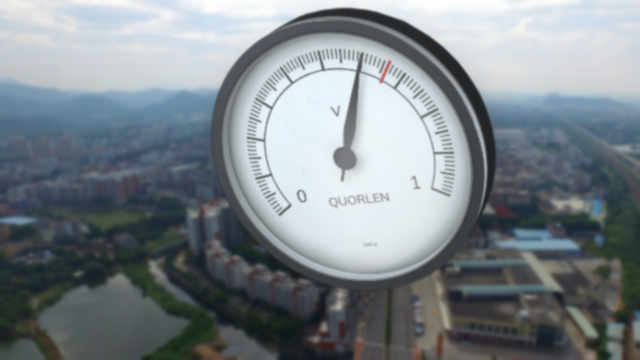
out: 0.6 V
